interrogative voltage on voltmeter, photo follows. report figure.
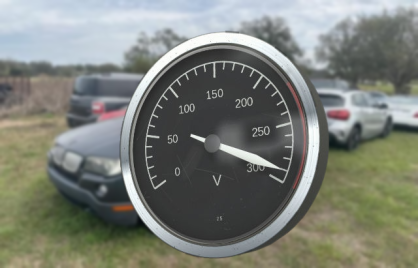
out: 290 V
